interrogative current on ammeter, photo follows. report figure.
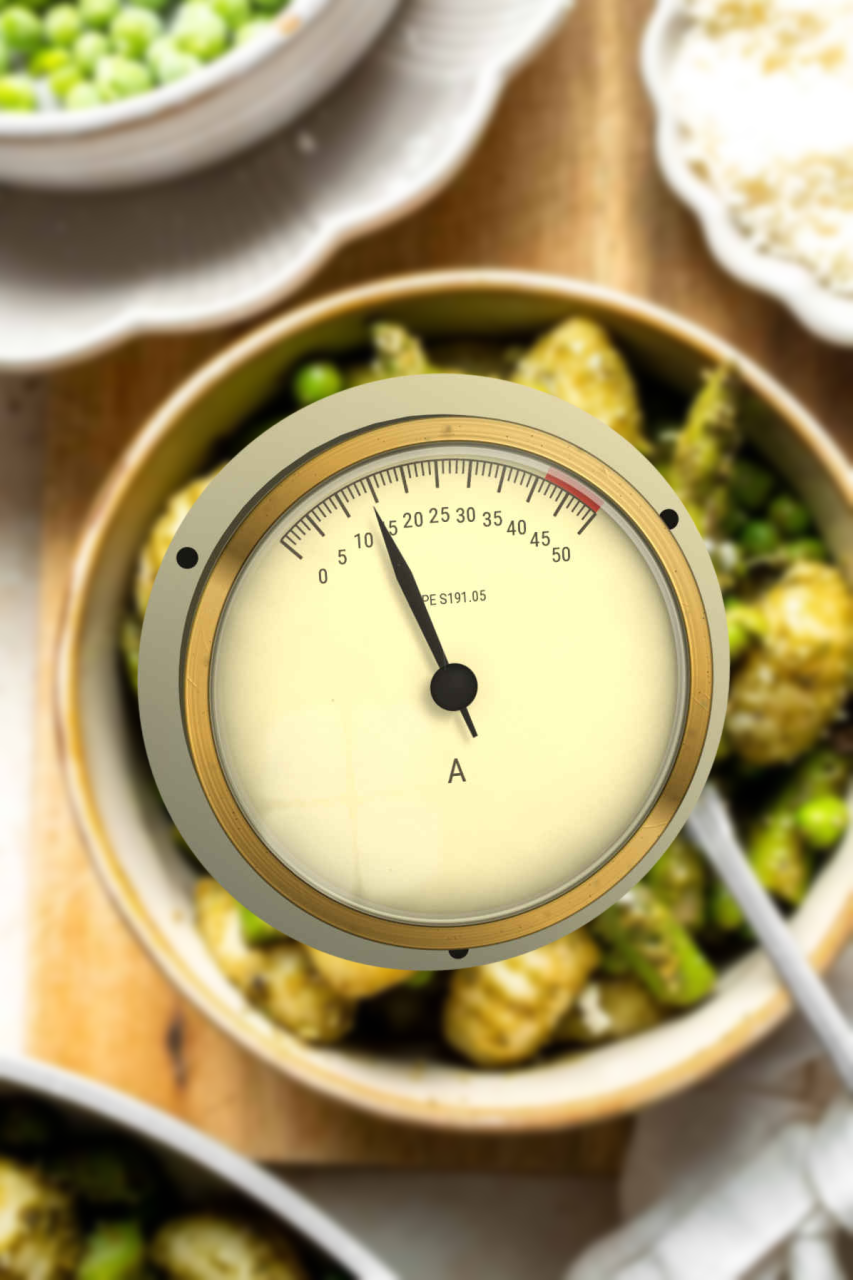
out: 14 A
